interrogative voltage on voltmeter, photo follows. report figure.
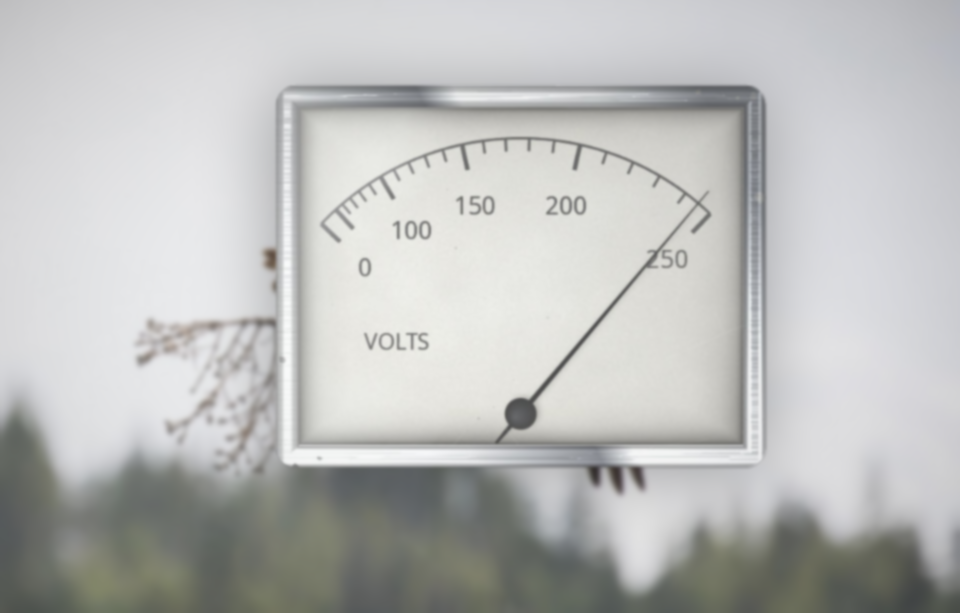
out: 245 V
